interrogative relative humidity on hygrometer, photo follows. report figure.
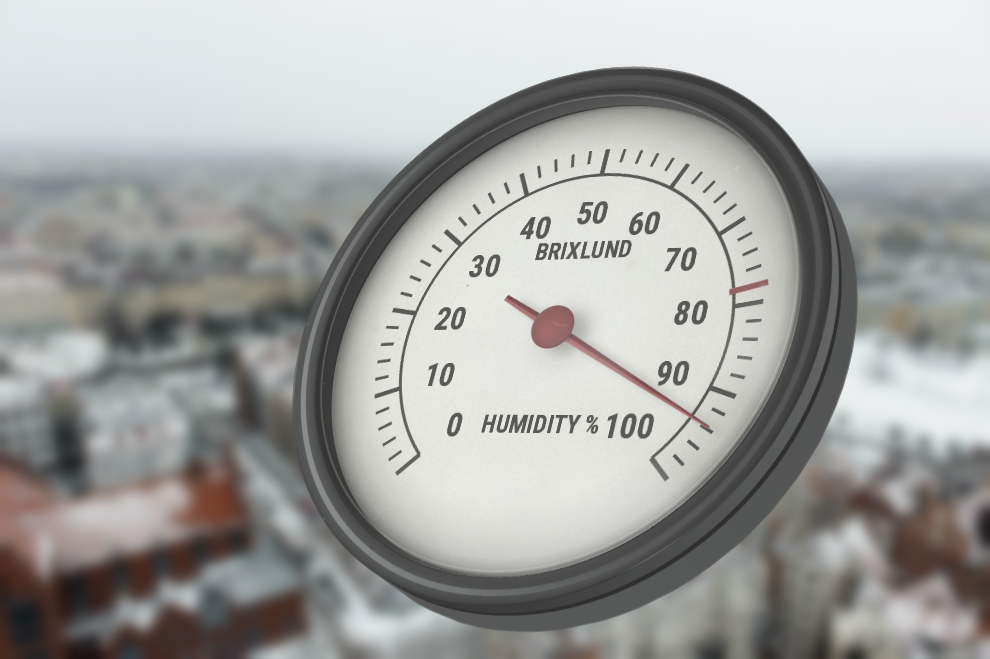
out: 94 %
